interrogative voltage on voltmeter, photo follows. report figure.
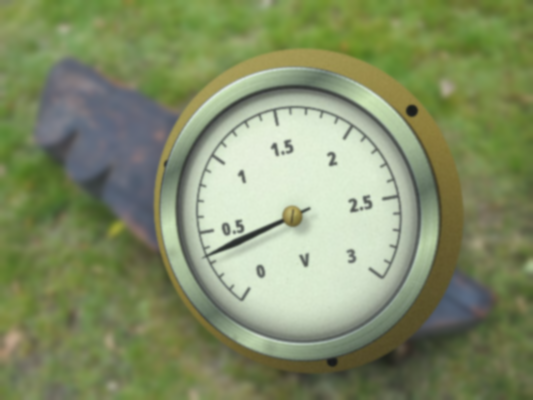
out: 0.35 V
